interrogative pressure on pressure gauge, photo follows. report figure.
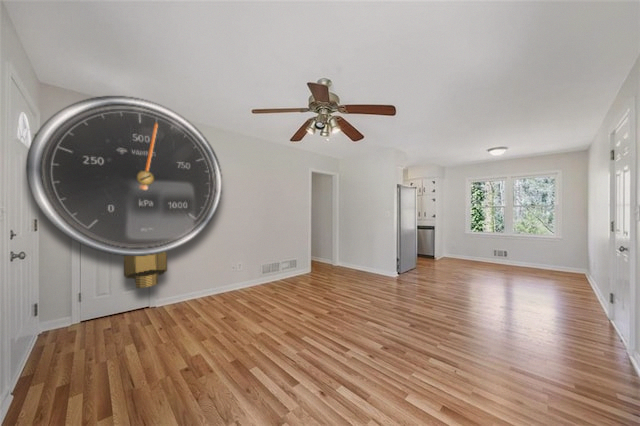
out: 550 kPa
